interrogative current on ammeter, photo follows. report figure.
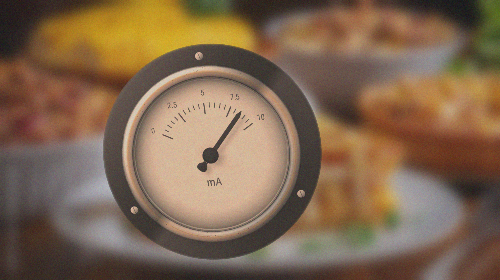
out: 8.5 mA
